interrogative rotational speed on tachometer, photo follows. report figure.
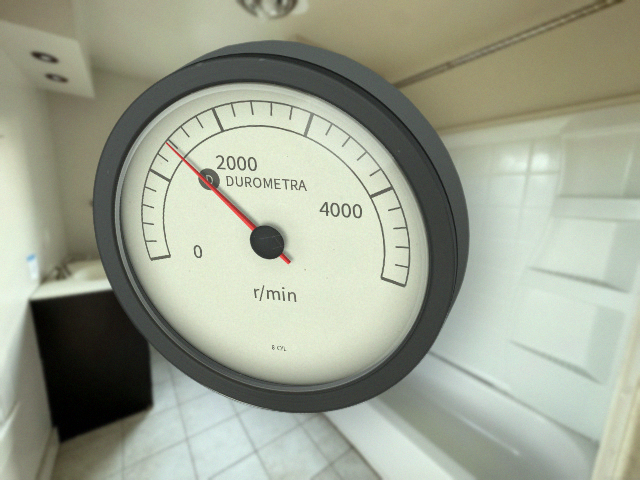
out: 1400 rpm
